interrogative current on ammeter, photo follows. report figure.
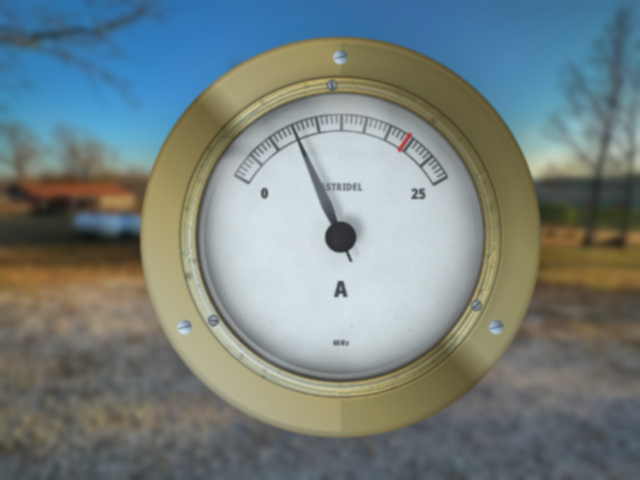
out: 7.5 A
